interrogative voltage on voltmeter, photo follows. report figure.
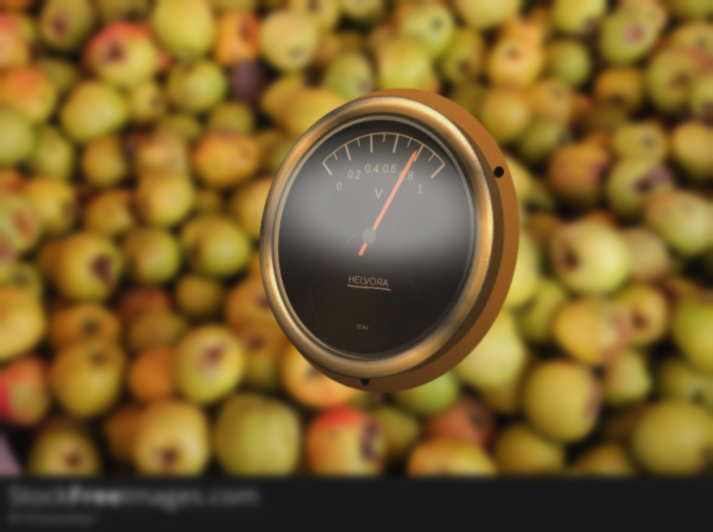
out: 0.8 V
